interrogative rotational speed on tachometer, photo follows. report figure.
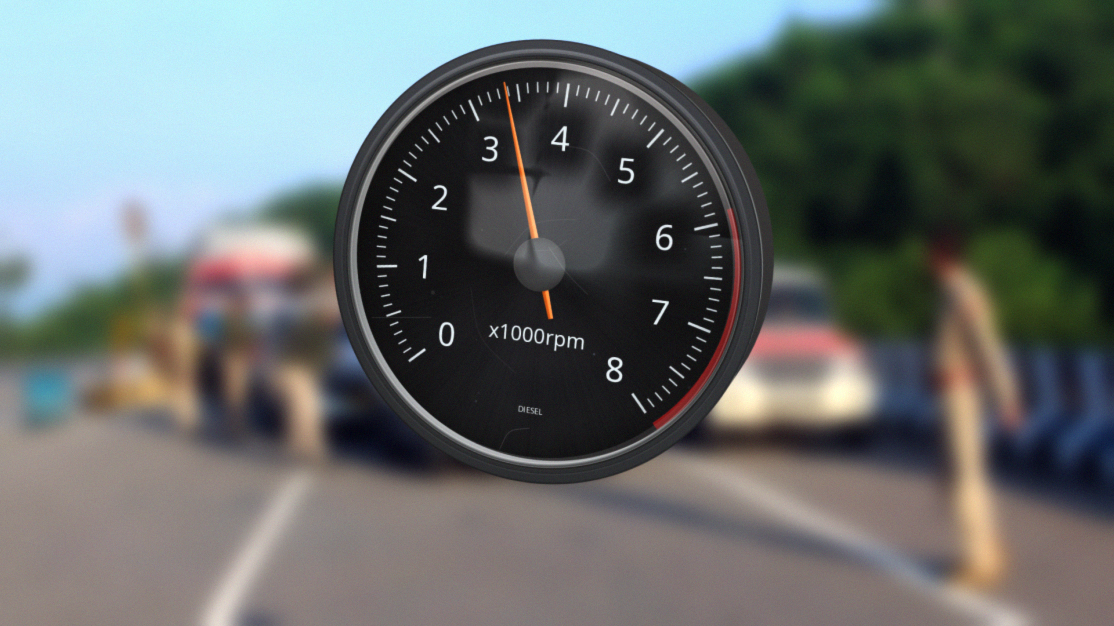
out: 3400 rpm
